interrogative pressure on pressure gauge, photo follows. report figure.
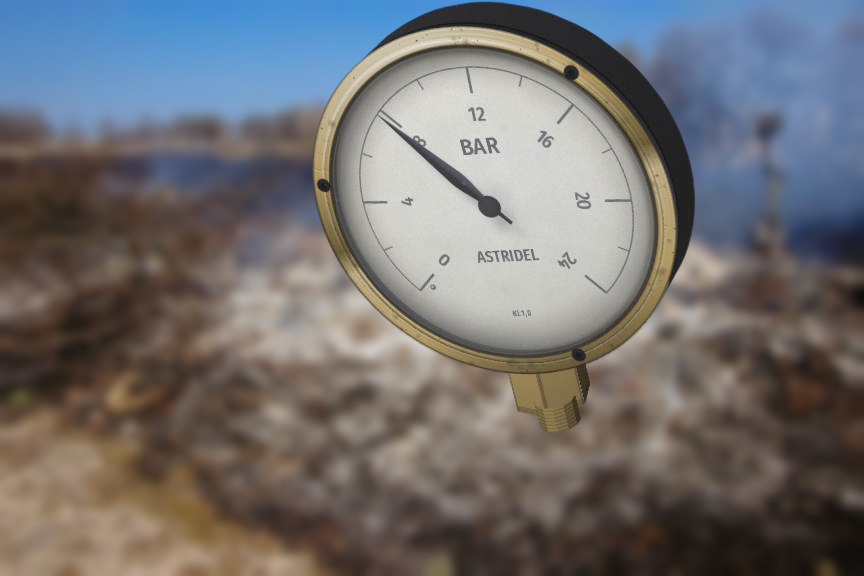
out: 8 bar
